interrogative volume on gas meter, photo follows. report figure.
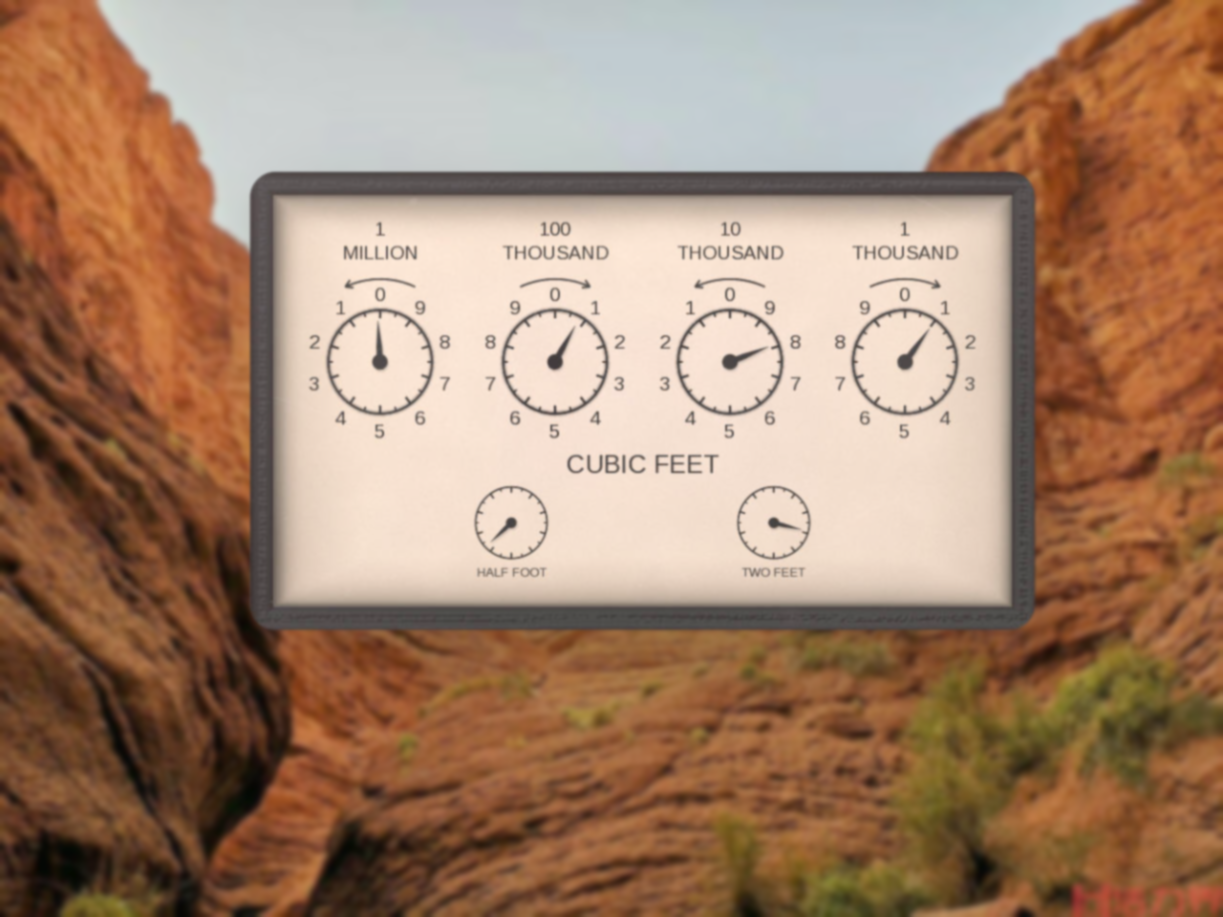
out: 8100 ft³
